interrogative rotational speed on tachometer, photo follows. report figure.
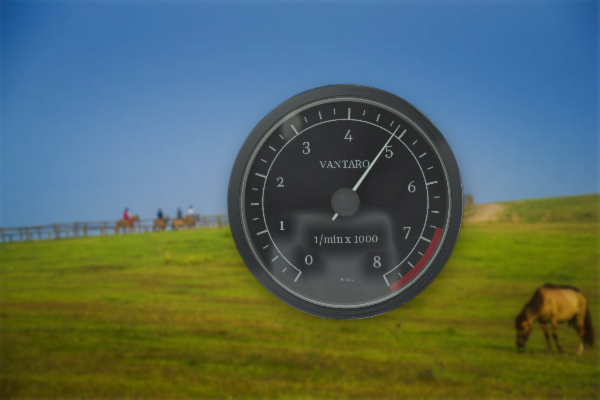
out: 4875 rpm
